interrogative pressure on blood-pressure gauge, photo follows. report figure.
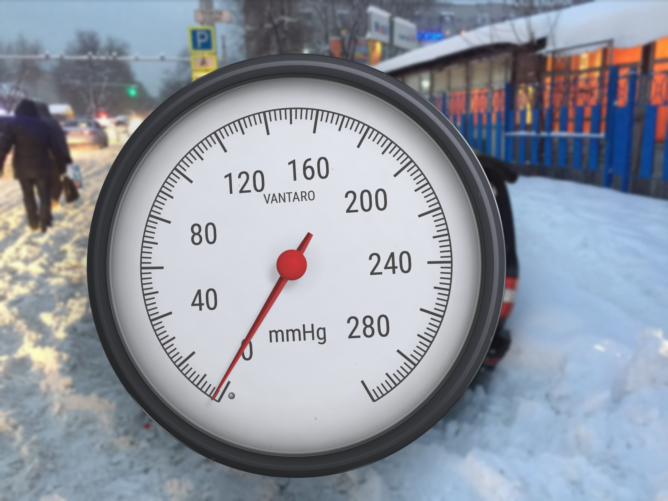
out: 2 mmHg
